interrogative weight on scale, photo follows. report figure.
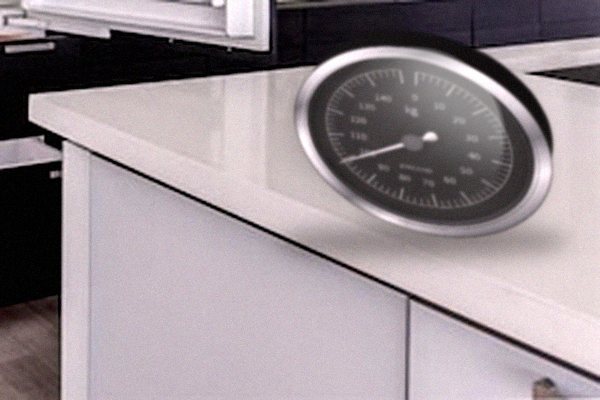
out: 100 kg
